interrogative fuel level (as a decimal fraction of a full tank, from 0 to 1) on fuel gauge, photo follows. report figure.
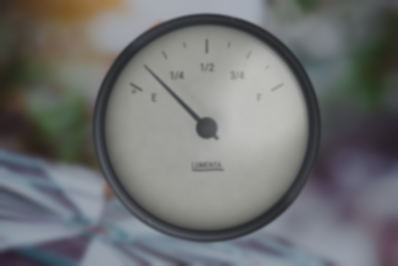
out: 0.125
